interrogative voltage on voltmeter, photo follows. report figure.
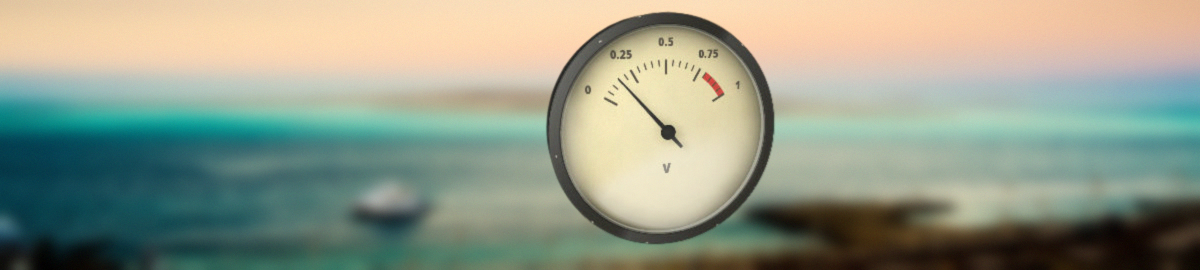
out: 0.15 V
